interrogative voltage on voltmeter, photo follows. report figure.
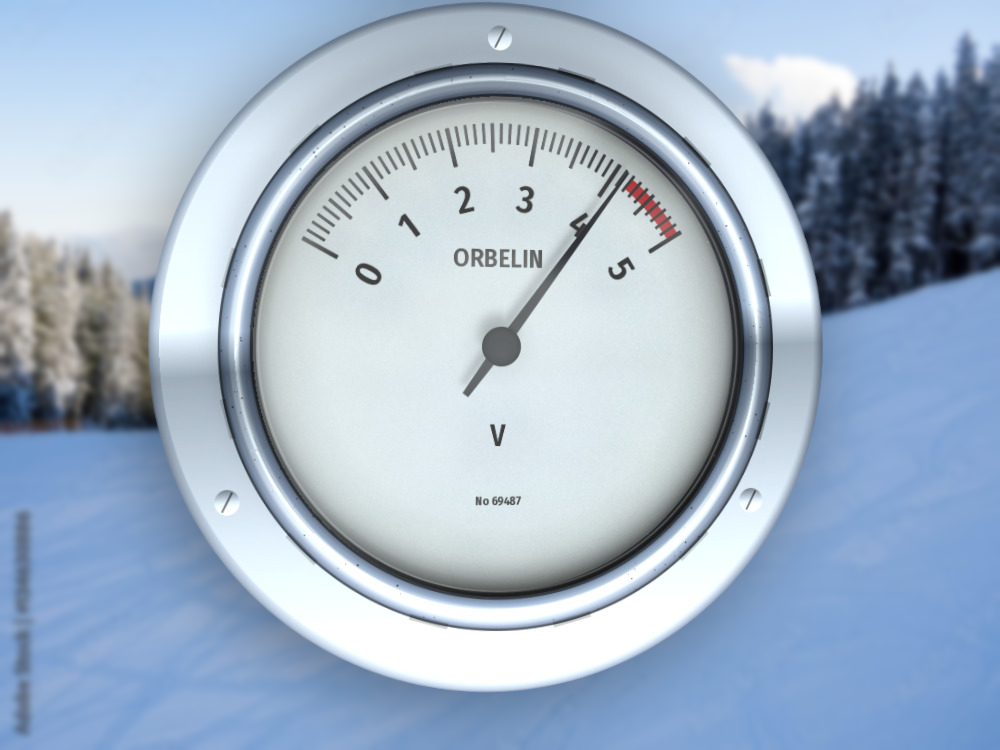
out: 4.1 V
